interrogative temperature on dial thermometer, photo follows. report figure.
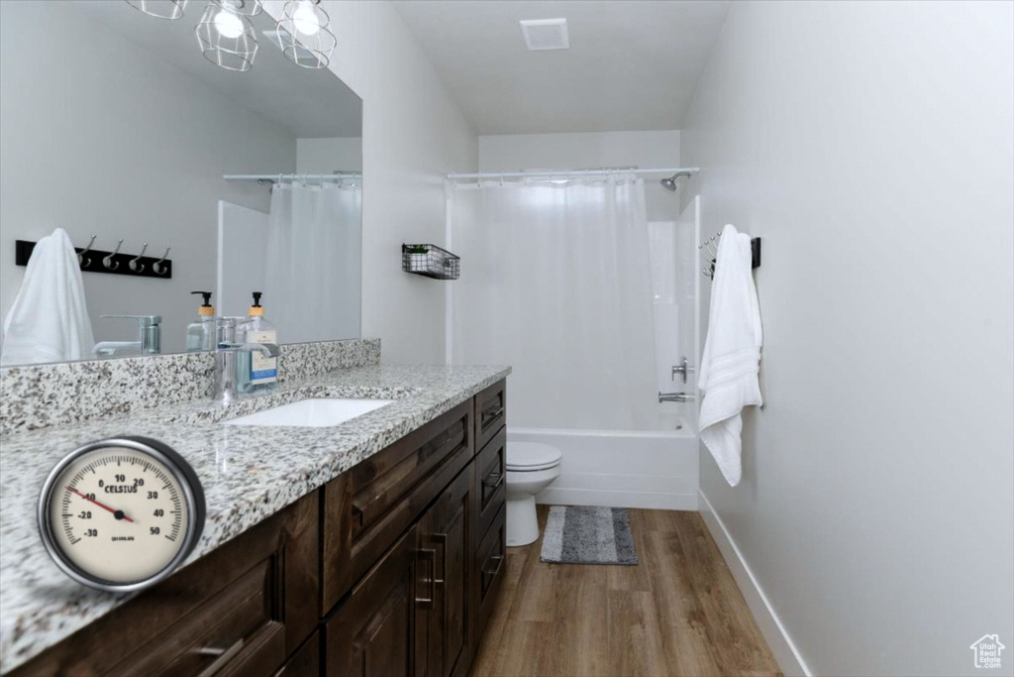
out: -10 °C
